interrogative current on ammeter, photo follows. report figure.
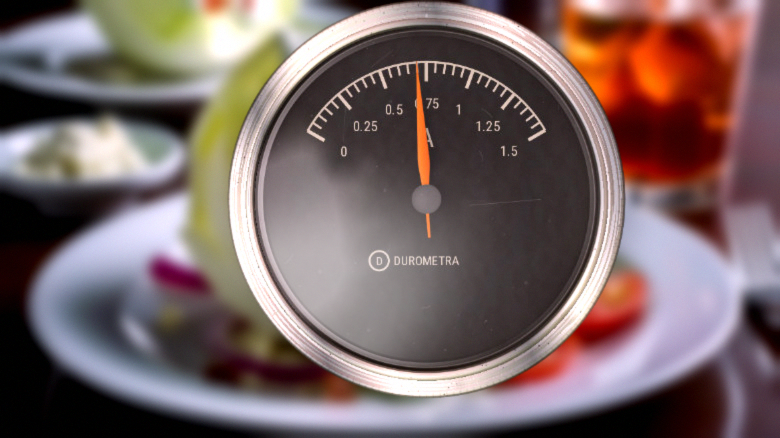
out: 0.7 A
